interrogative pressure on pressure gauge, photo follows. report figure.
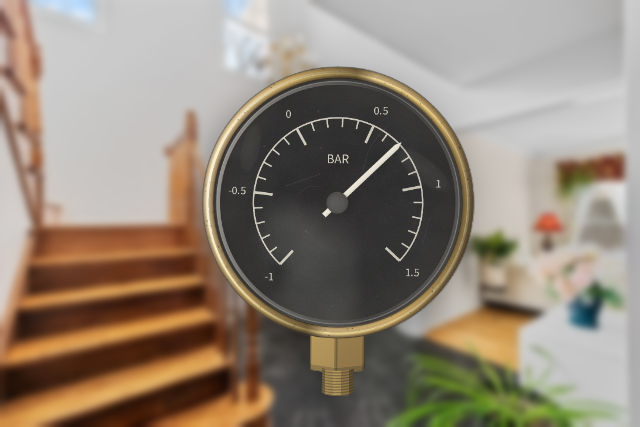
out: 0.7 bar
